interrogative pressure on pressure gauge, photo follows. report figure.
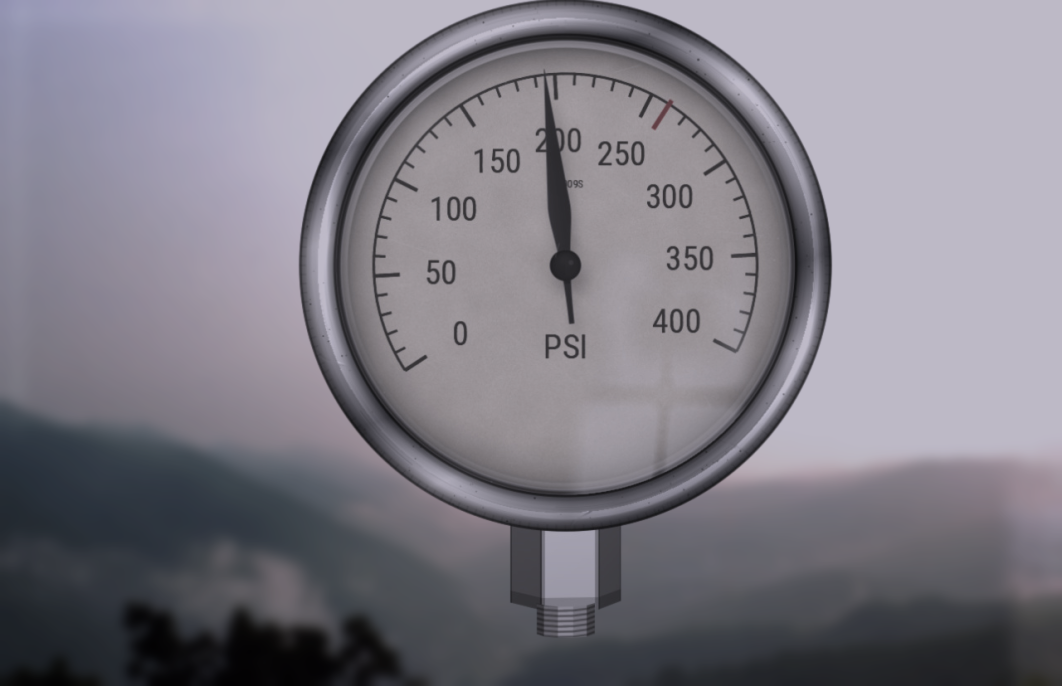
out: 195 psi
